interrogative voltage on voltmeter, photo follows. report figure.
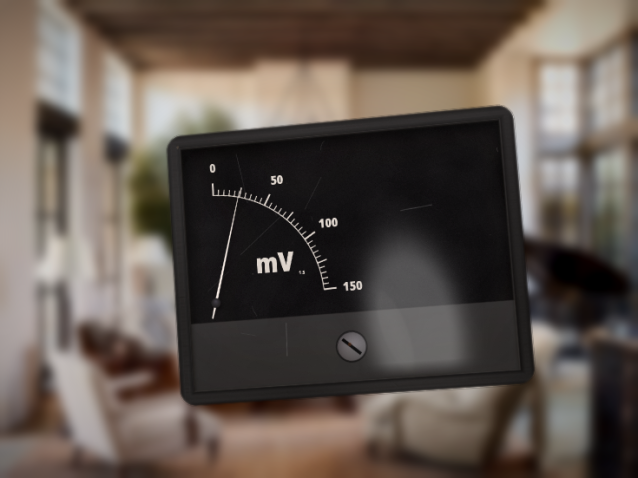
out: 25 mV
